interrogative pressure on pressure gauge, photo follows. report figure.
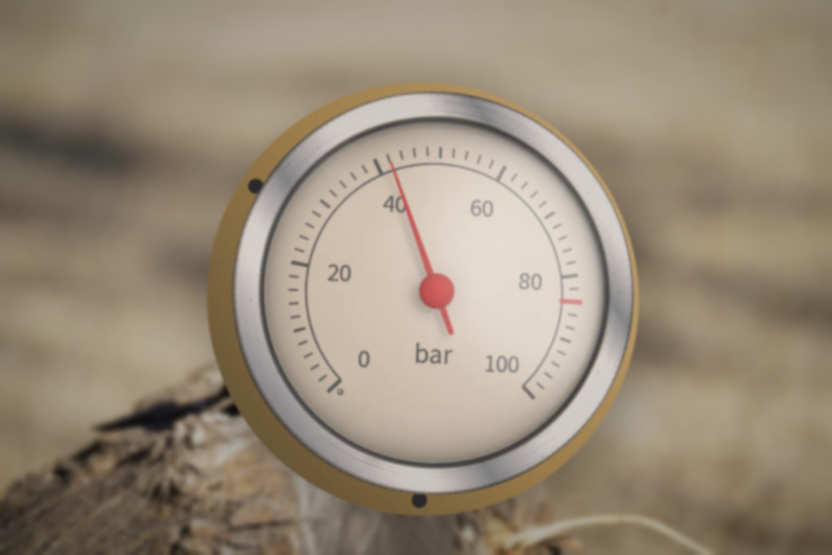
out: 42 bar
